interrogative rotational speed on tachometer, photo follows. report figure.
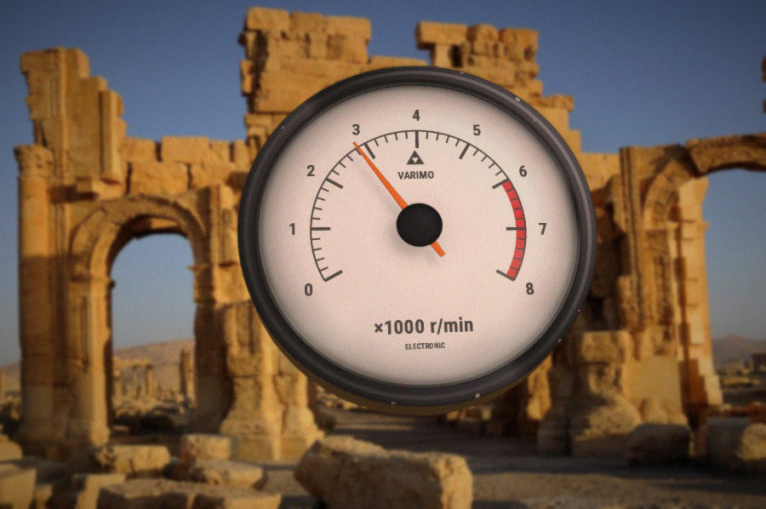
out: 2800 rpm
